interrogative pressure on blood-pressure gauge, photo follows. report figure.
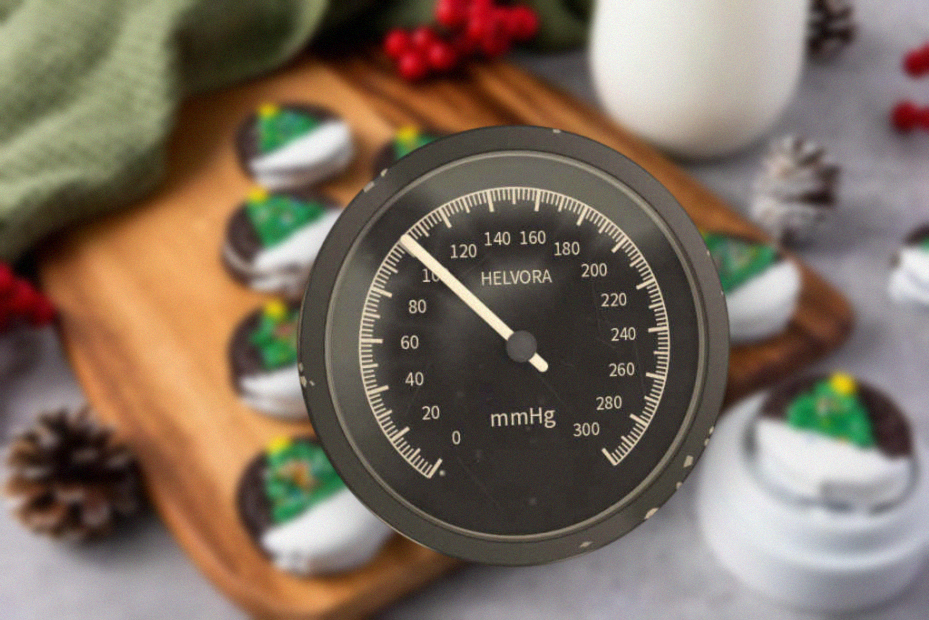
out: 102 mmHg
